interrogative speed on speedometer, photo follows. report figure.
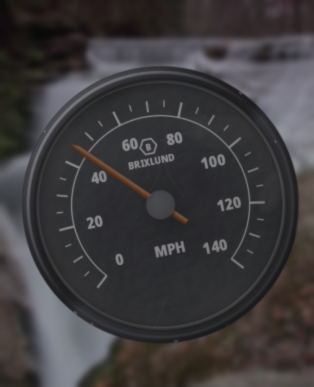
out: 45 mph
